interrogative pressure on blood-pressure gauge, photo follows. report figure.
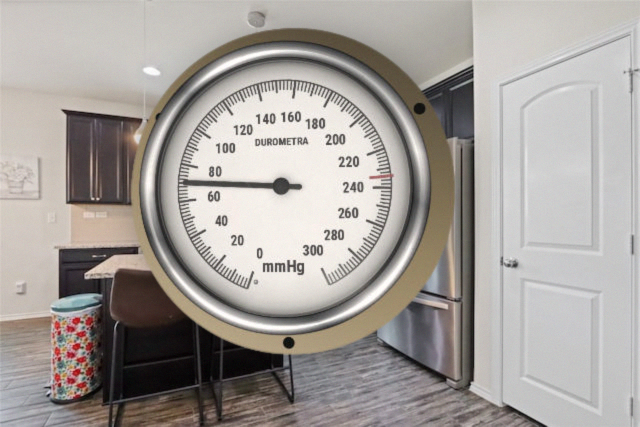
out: 70 mmHg
